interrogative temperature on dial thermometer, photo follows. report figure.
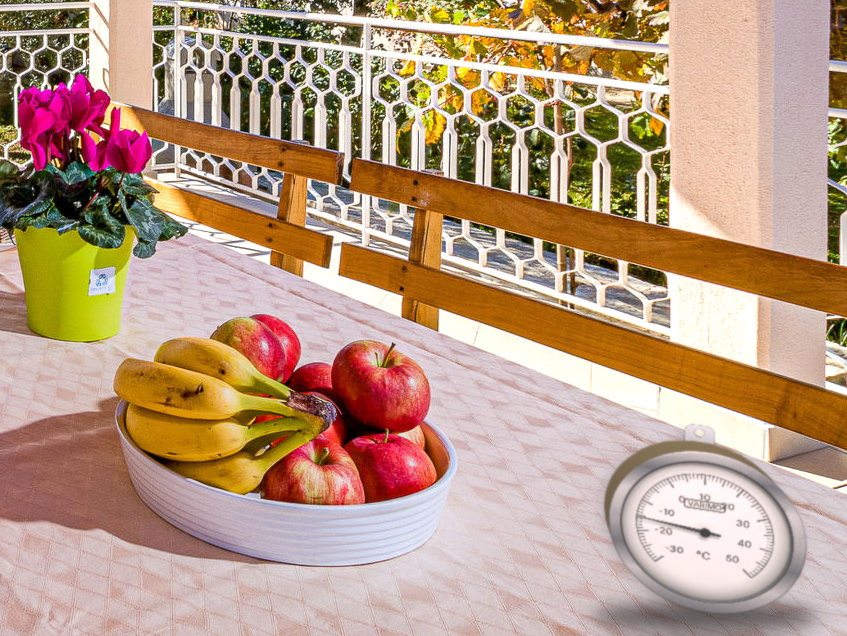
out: -15 °C
